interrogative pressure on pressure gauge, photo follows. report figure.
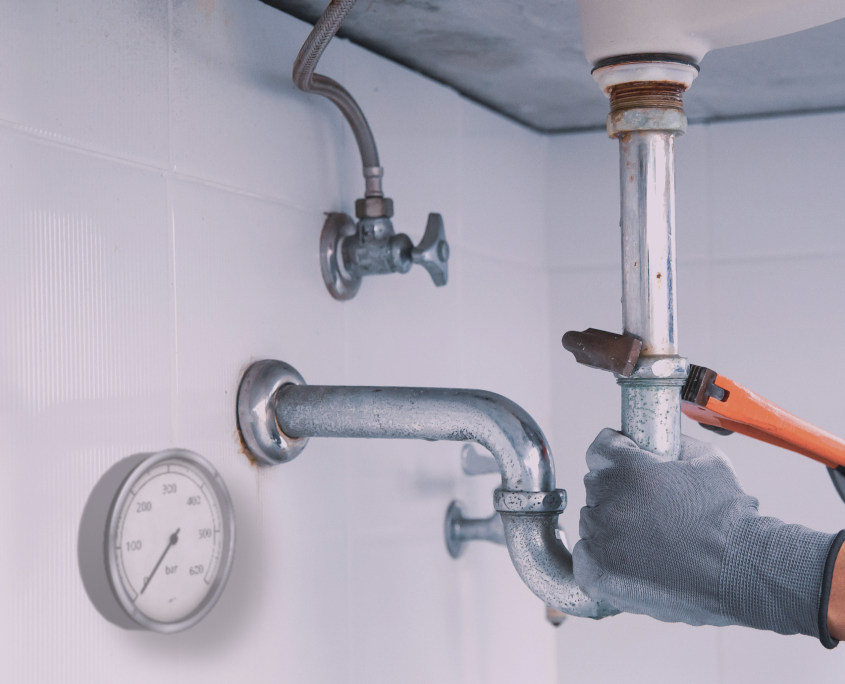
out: 0 bar
